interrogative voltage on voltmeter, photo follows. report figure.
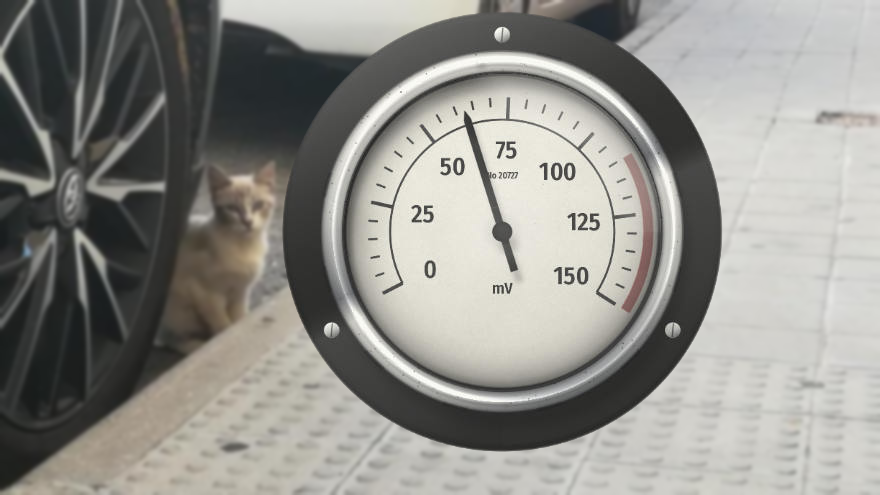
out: 62.5 mV
